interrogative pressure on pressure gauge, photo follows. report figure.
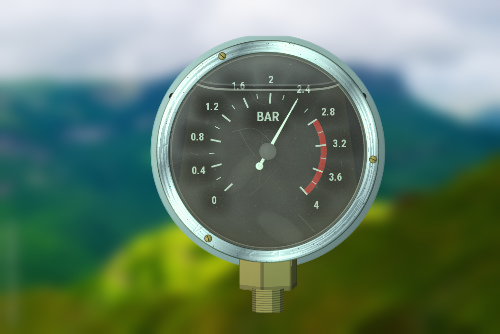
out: 2.4 bar
